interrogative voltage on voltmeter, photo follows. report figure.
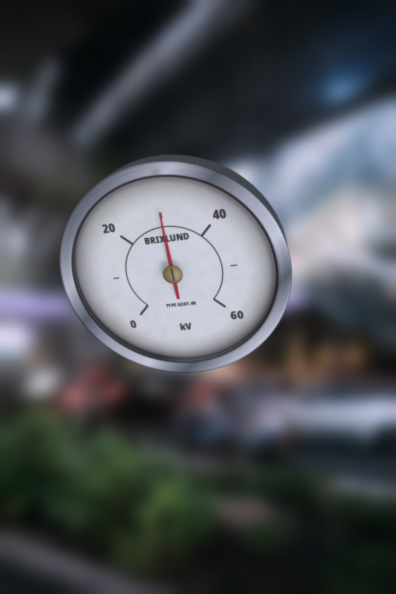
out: 30 kV
